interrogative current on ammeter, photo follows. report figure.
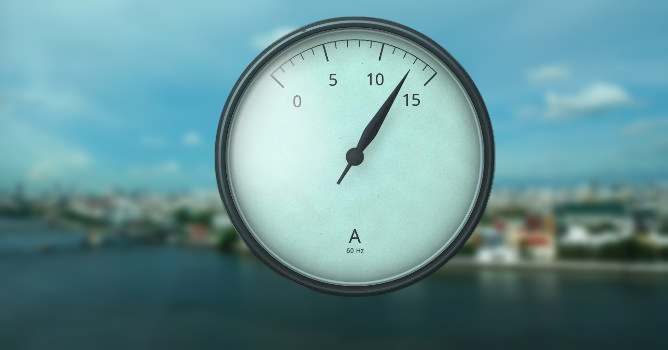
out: 13 A
